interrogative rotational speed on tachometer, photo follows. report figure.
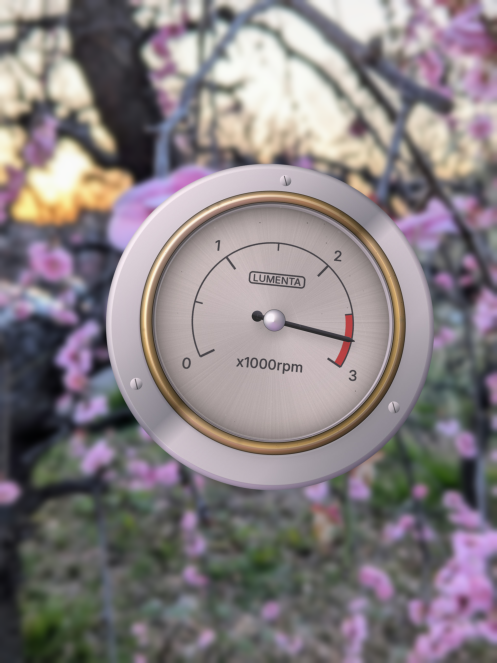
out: 2750 rpm
